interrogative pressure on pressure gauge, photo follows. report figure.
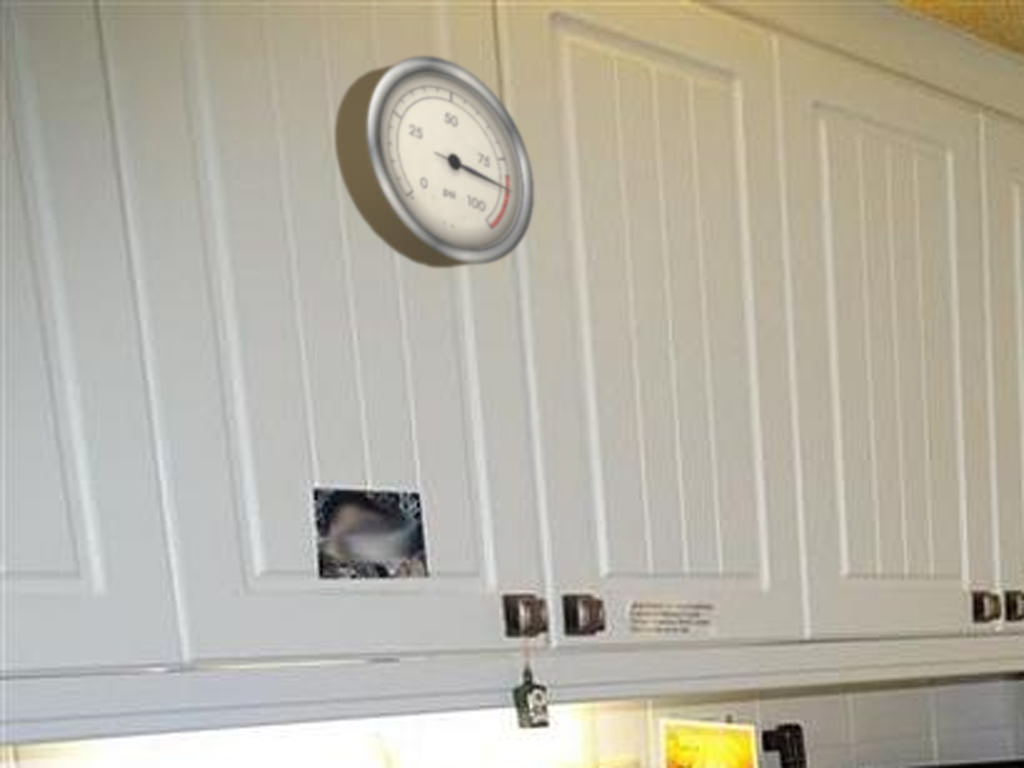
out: 85 psi
